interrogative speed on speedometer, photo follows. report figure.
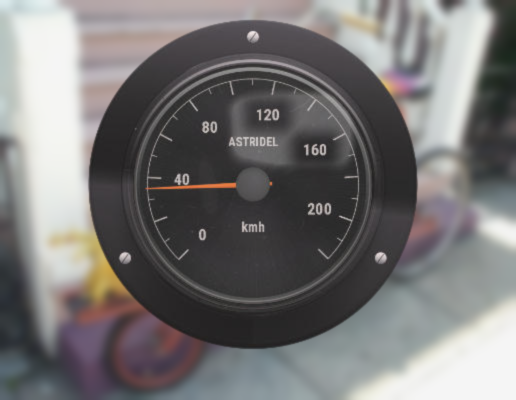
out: 35 km/h
